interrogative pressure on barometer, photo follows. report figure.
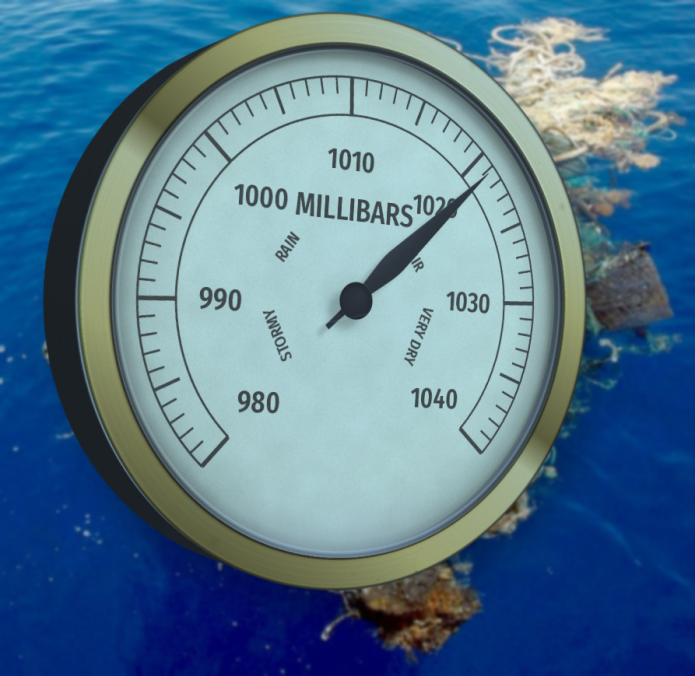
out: 1021 mbar
